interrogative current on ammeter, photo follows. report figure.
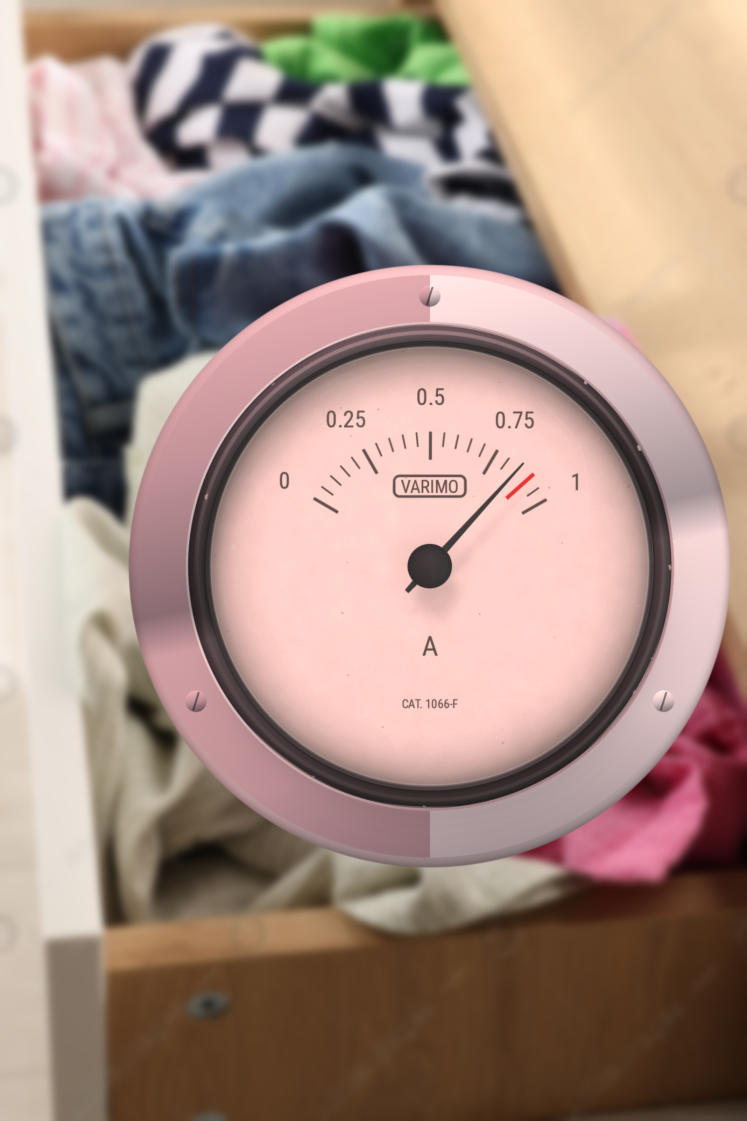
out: 0.85 A
